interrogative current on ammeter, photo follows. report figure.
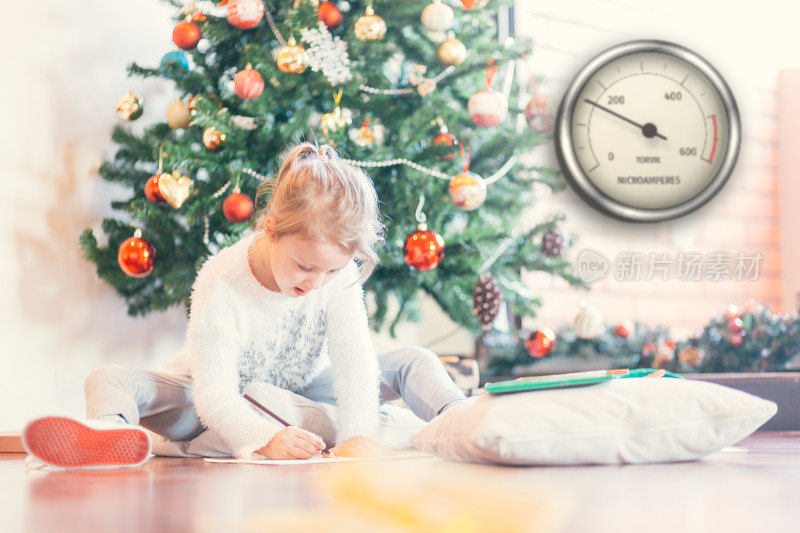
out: 150 µA
